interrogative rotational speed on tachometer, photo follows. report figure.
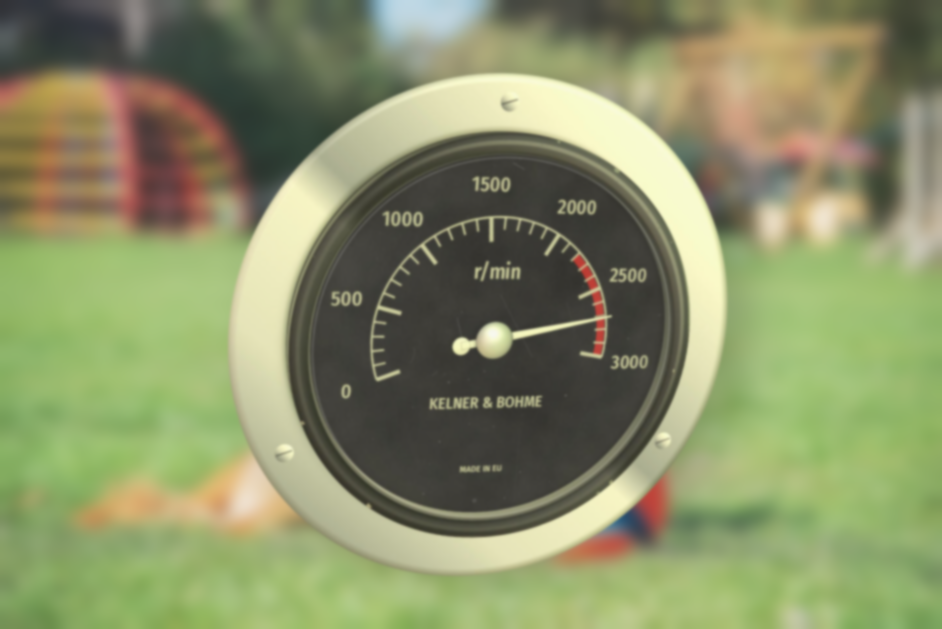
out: 2700 rpm
